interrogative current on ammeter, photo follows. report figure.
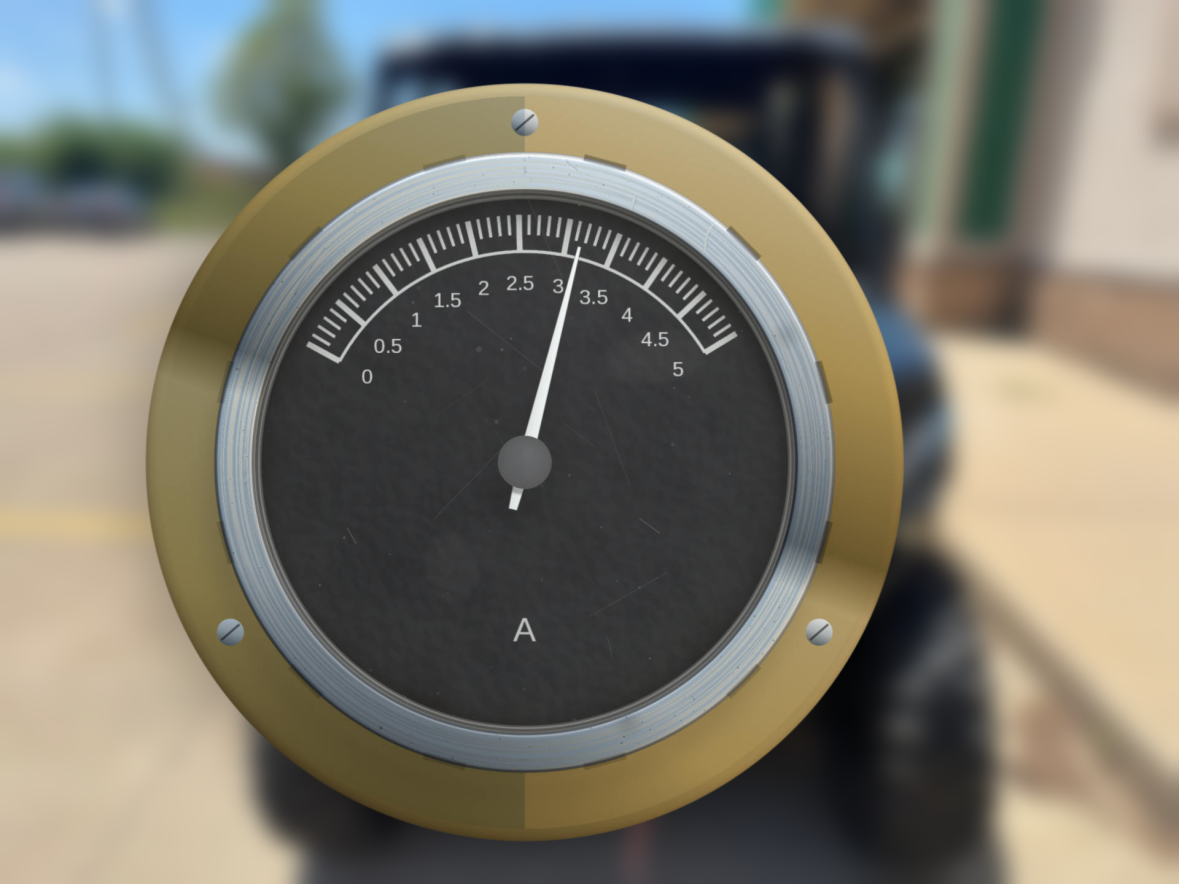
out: 3.15 A
